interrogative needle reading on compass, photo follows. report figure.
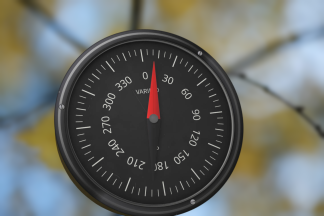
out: 10 °
